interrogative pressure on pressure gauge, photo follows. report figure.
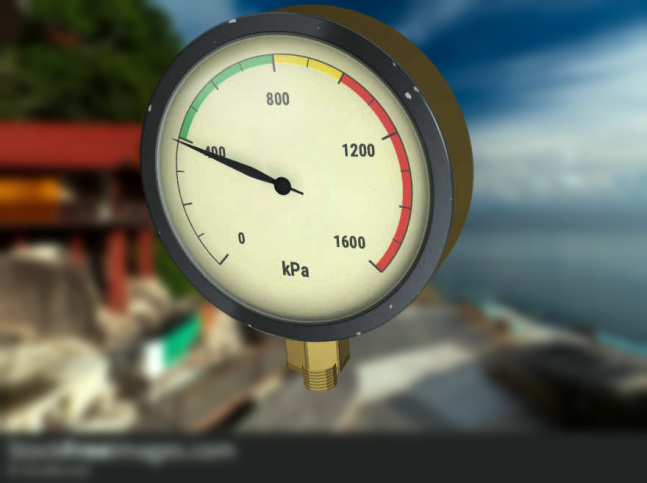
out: 400 kPa
